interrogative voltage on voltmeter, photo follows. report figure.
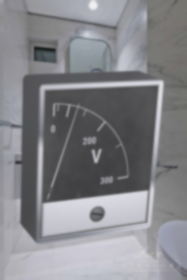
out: 125 V
